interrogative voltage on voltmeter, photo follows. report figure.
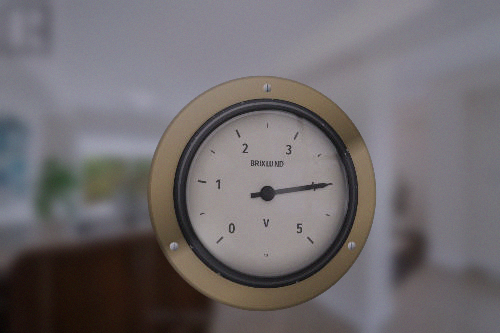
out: 4 V
